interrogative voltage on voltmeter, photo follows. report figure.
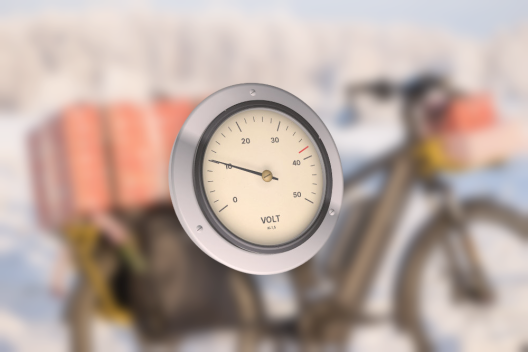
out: 10 V
